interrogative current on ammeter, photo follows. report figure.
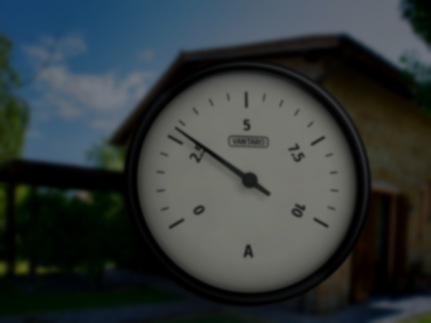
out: 2.75 A
